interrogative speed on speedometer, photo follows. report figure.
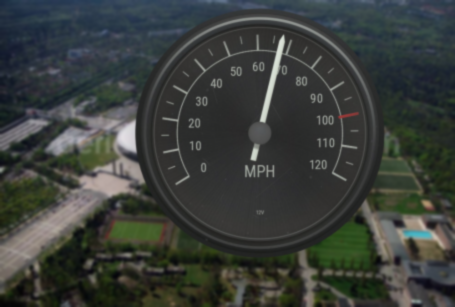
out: 67.5 mph
